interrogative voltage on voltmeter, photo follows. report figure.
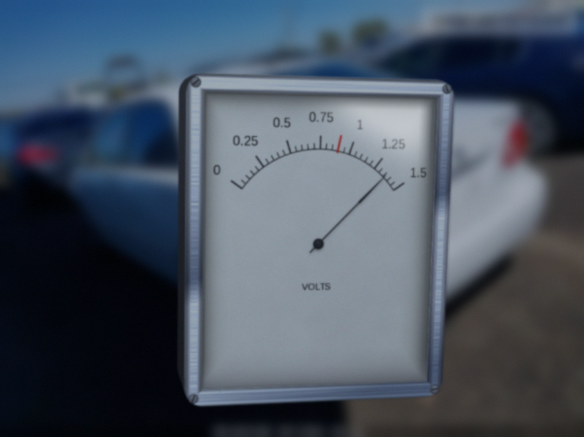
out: 1.35 V
